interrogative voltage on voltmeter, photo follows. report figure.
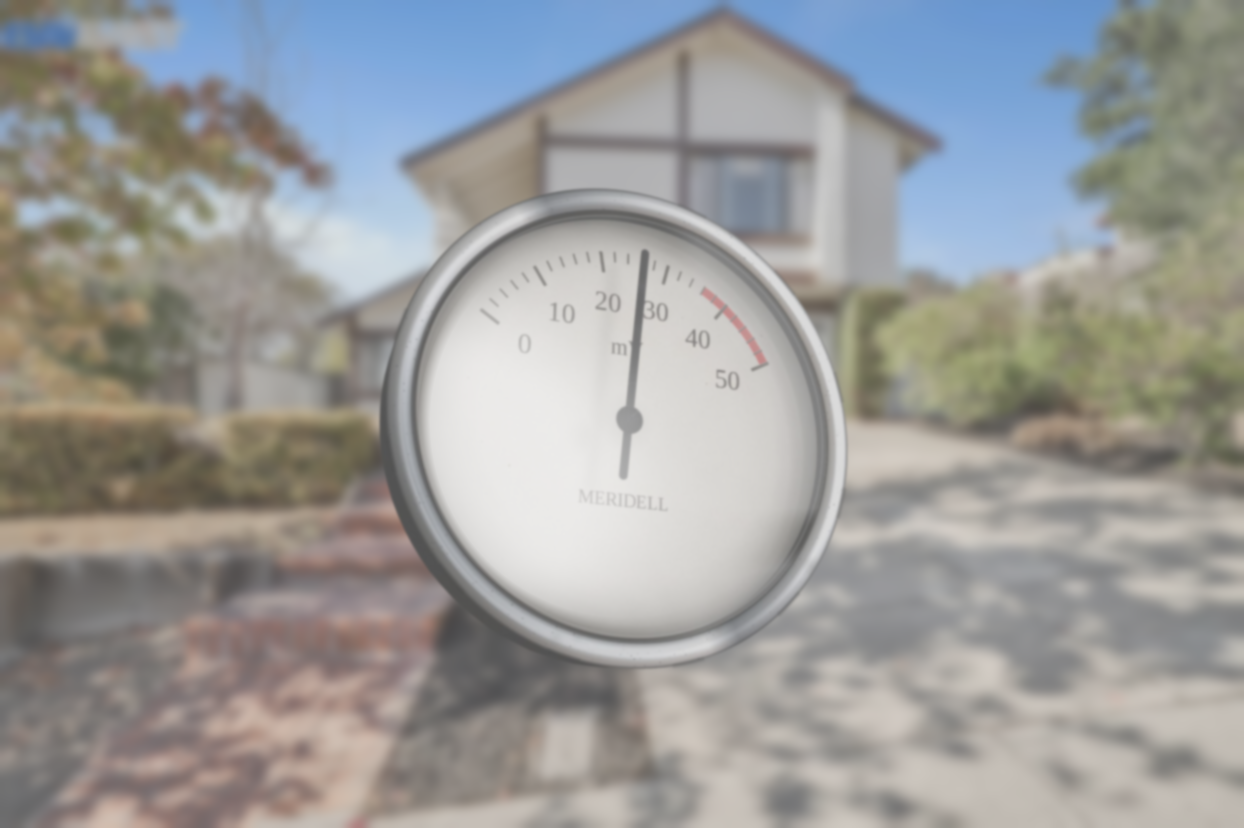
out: 26 mV
